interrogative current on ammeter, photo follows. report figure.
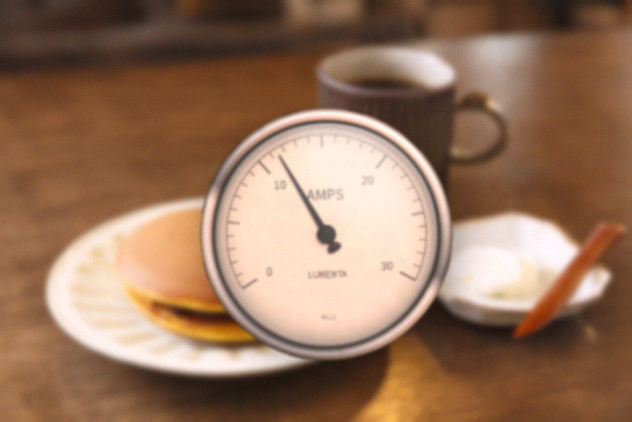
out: 11.5 A
